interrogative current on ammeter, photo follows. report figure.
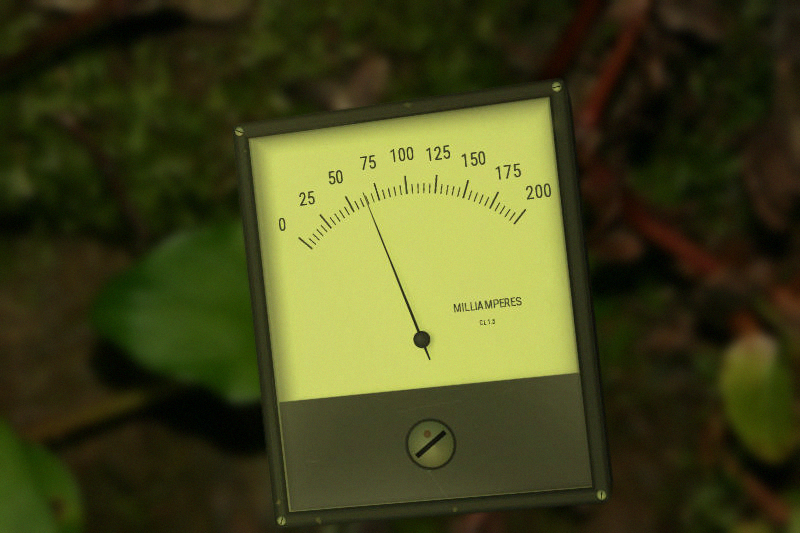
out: 65 mA
